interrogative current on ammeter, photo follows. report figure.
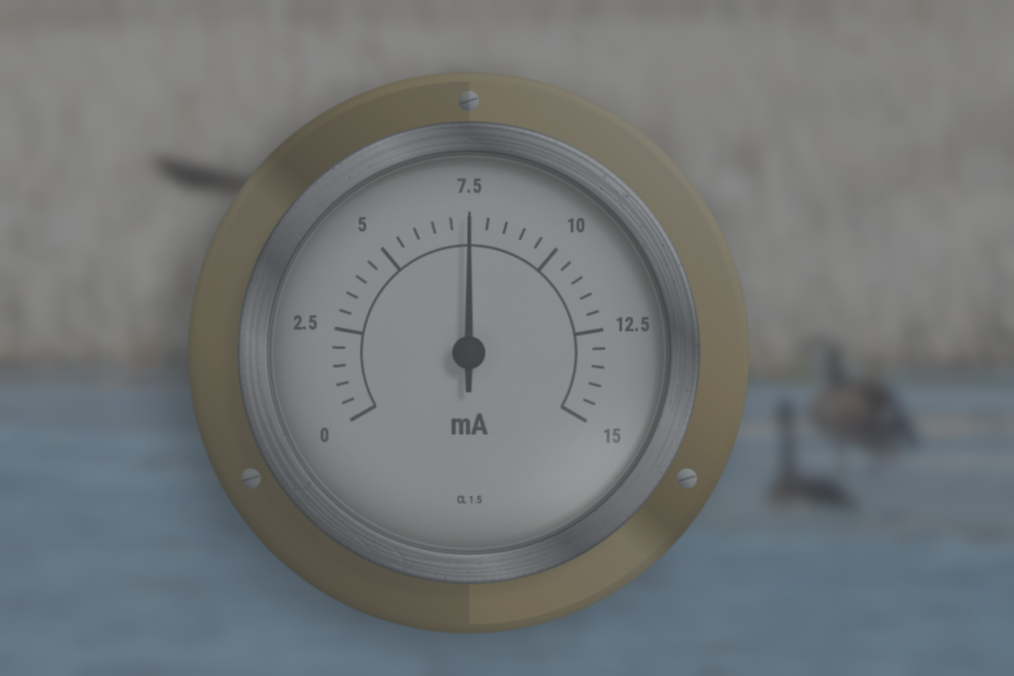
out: 7.5 mA
